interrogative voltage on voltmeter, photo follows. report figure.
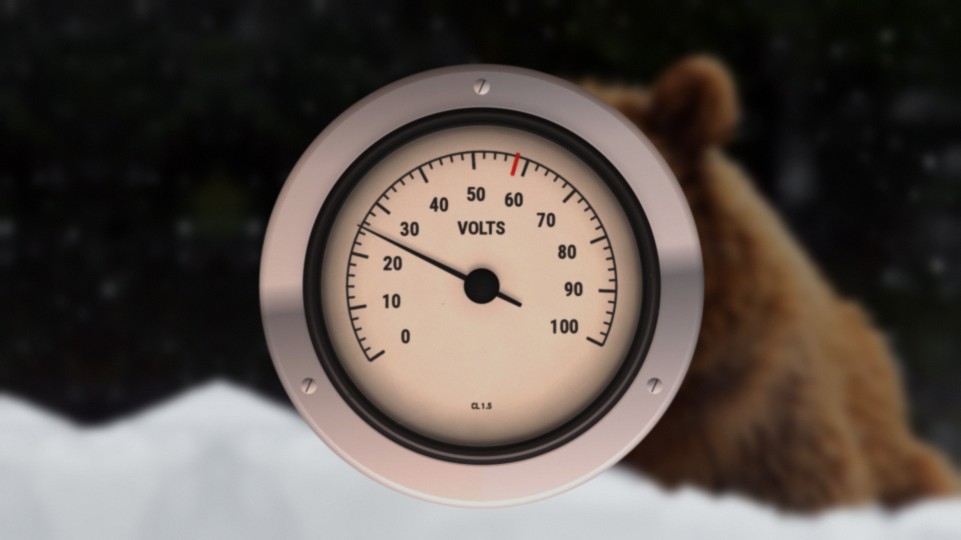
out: 25 V
